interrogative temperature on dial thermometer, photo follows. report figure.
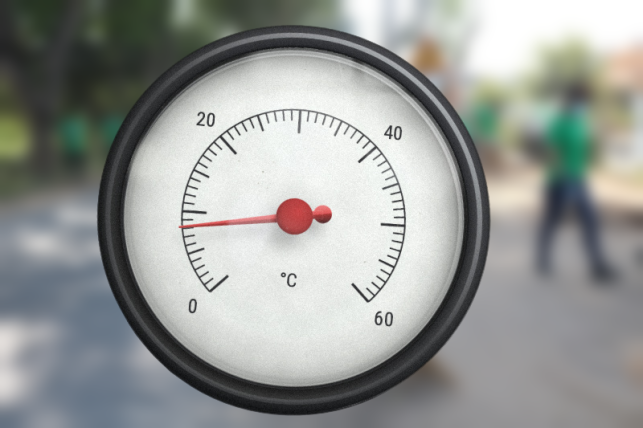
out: 8 °C
